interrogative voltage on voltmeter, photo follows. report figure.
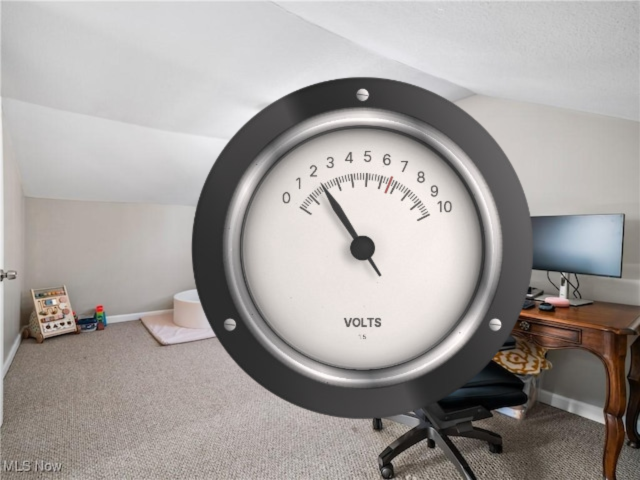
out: 2 V
